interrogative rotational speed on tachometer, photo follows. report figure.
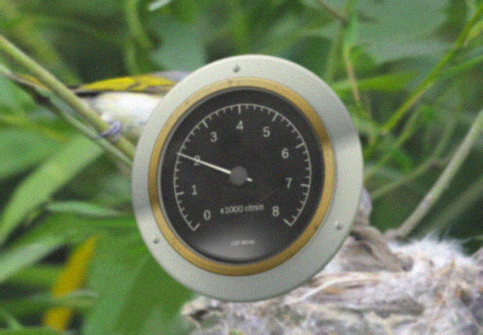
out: 2000 rpm
